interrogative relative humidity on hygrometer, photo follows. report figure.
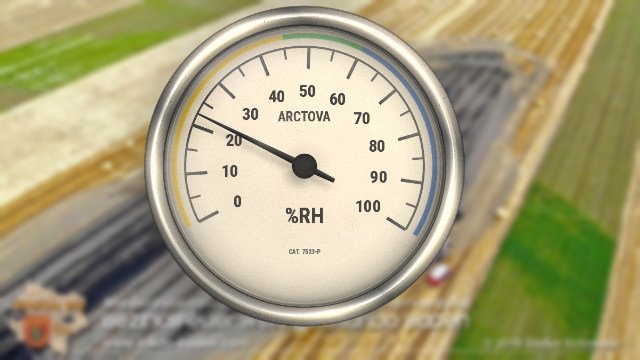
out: 22.5 %
